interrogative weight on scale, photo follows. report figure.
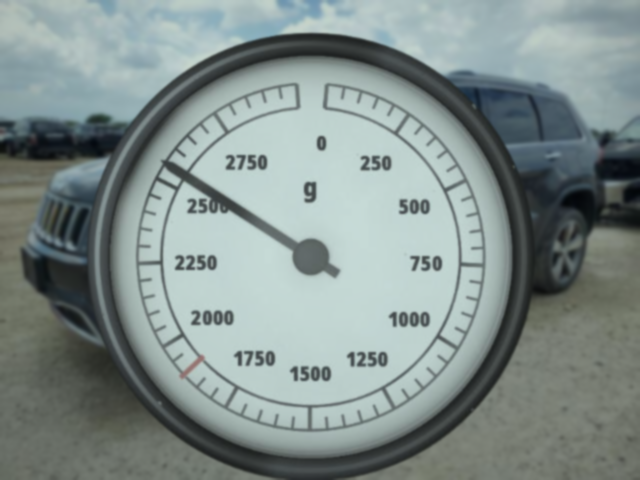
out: 2550 g
